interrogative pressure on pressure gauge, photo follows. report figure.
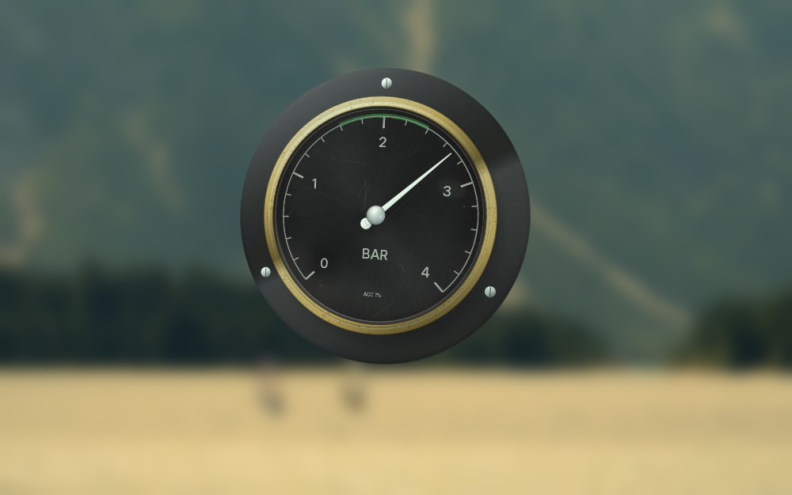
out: 2.7 bar
